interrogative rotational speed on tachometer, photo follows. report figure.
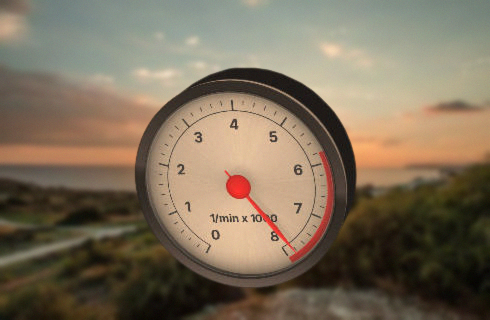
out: 7800 rpm
